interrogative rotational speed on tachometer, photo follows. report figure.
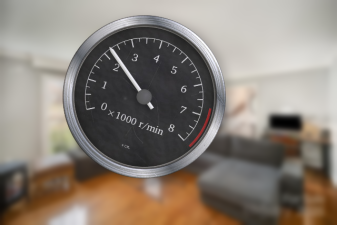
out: 2250 rpm
